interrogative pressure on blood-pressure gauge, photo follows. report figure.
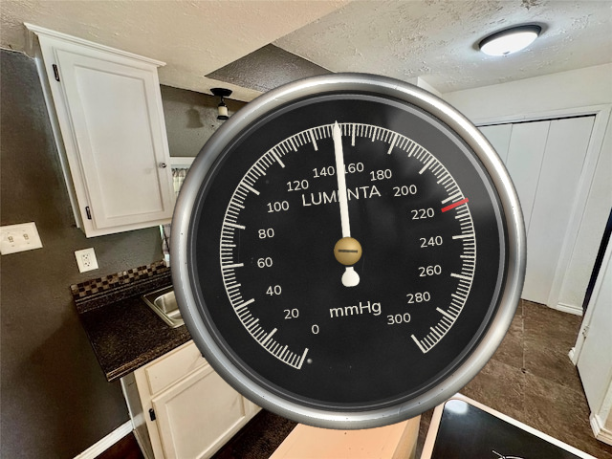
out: 152 mmHg
